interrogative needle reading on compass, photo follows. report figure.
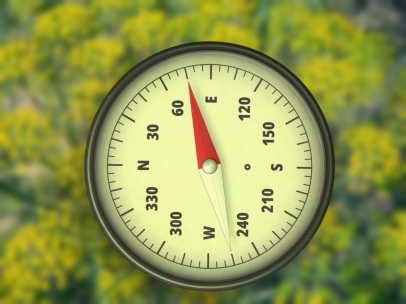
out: 75 °
